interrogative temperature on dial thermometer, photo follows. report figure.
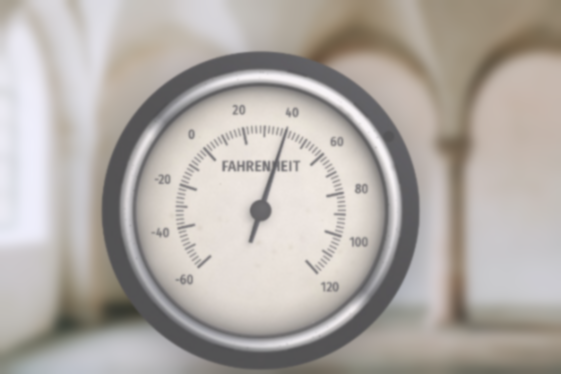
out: 40 °F
